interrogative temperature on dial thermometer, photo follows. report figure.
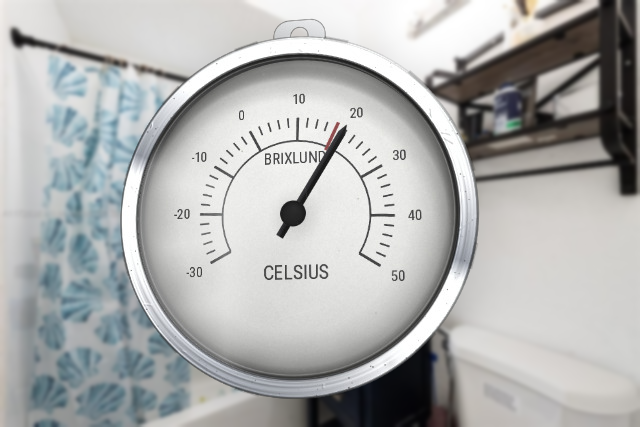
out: 20 °C
